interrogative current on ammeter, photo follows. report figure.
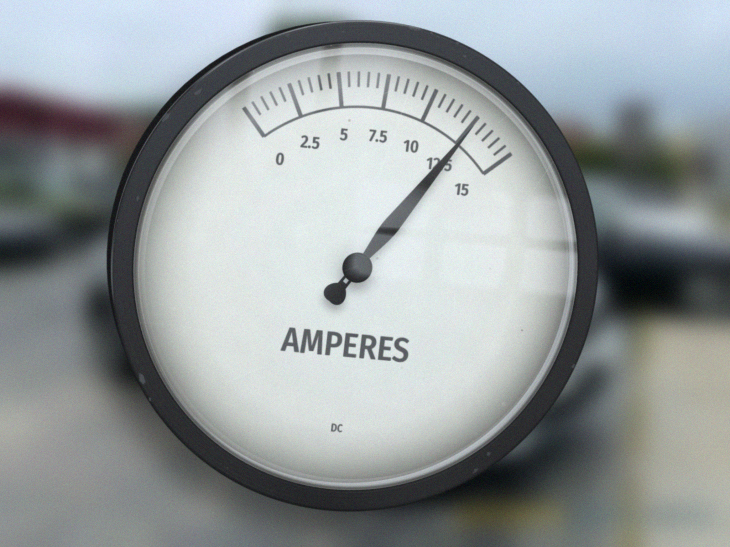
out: 12.5 A
